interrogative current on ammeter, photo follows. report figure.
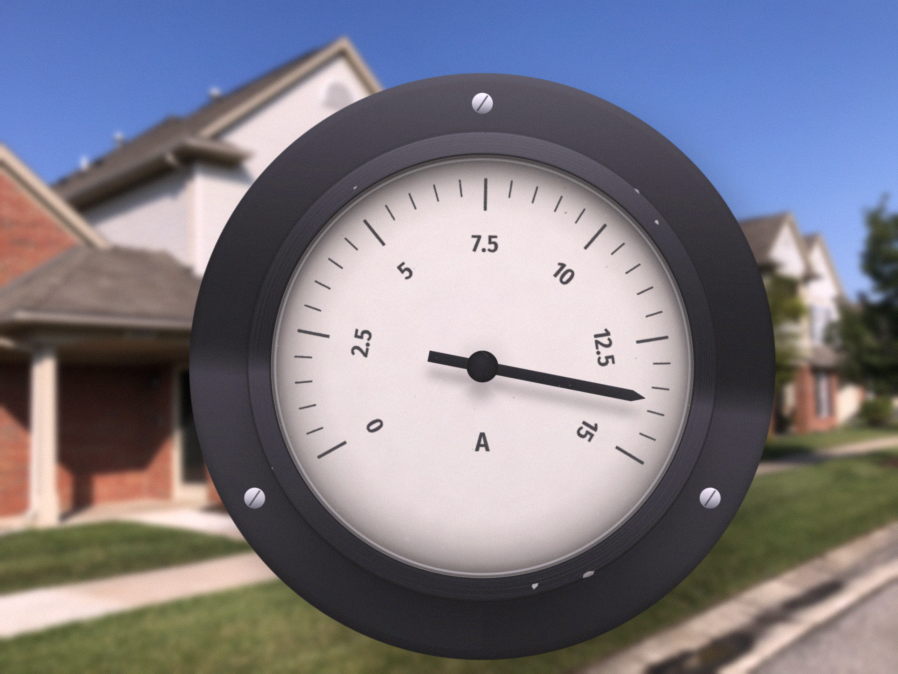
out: 13.75 A
